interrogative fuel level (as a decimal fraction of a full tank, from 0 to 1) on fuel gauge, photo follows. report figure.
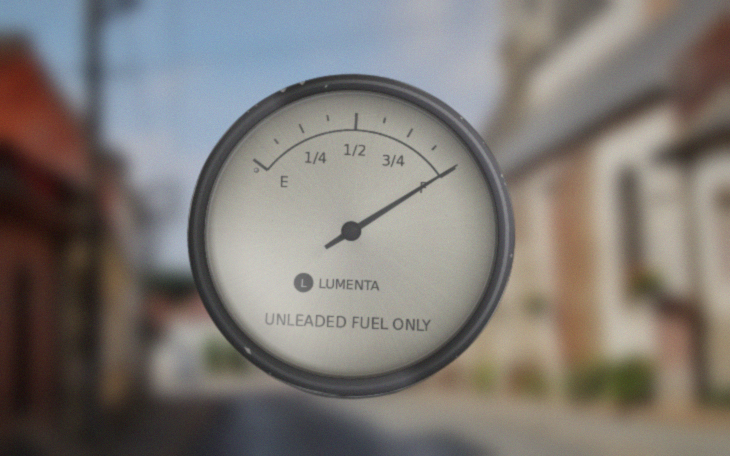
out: 1
